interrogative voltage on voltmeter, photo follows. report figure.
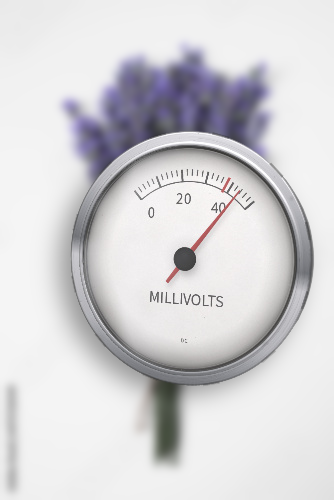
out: 44 mV
